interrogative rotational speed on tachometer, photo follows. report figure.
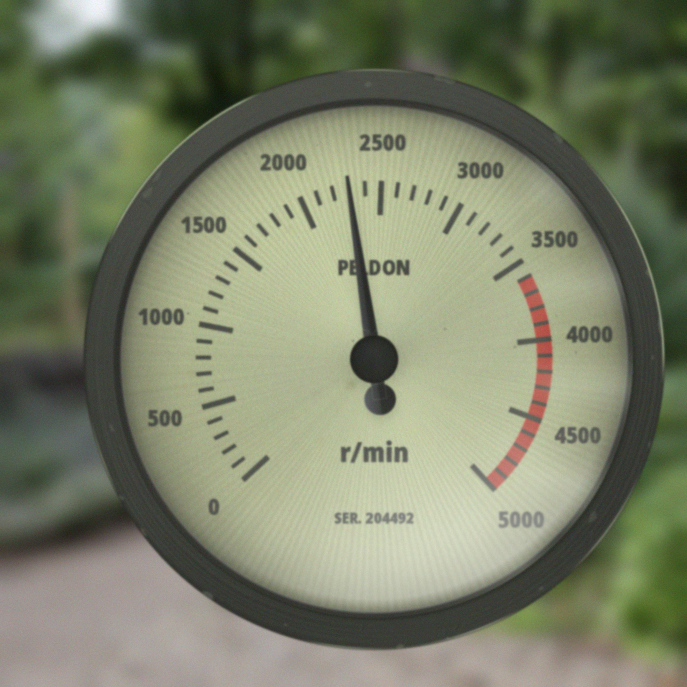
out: 2300 rpm
